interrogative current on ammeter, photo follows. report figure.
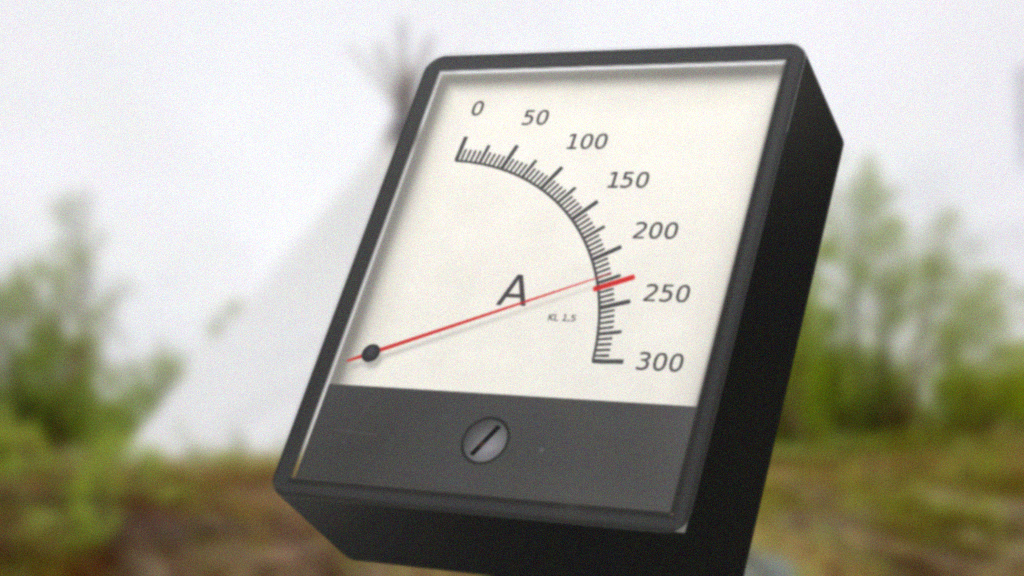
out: 225 A
